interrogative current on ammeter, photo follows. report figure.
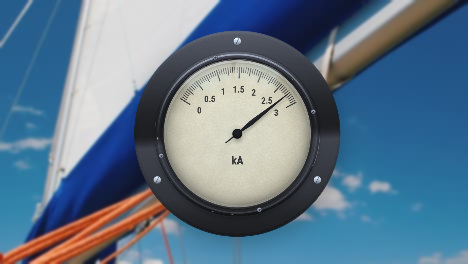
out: 2.75 kA
